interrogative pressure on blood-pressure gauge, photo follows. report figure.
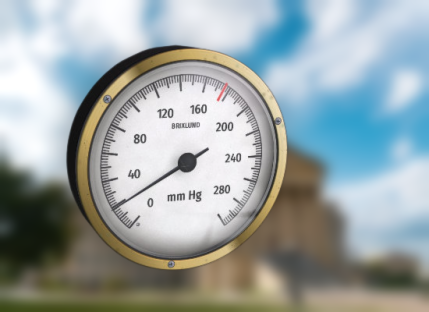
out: 20 mmHg
